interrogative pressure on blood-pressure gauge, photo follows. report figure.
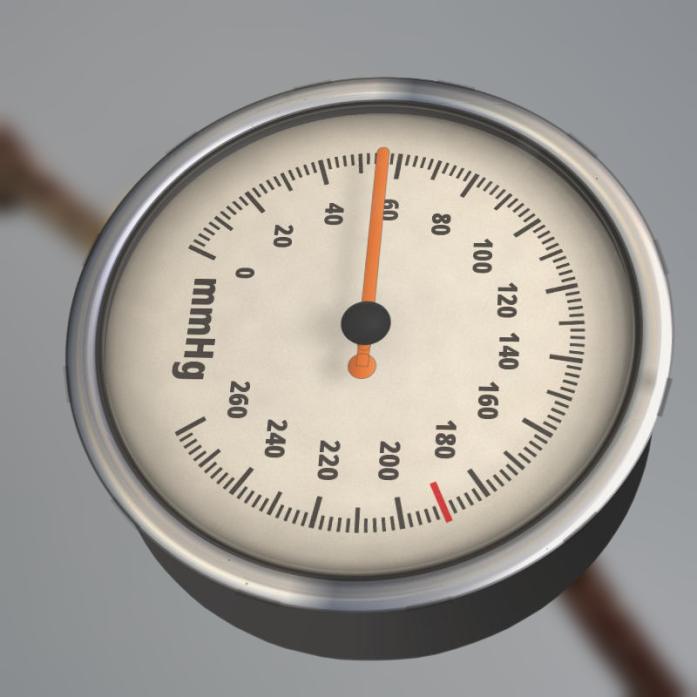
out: 56 mmHg
